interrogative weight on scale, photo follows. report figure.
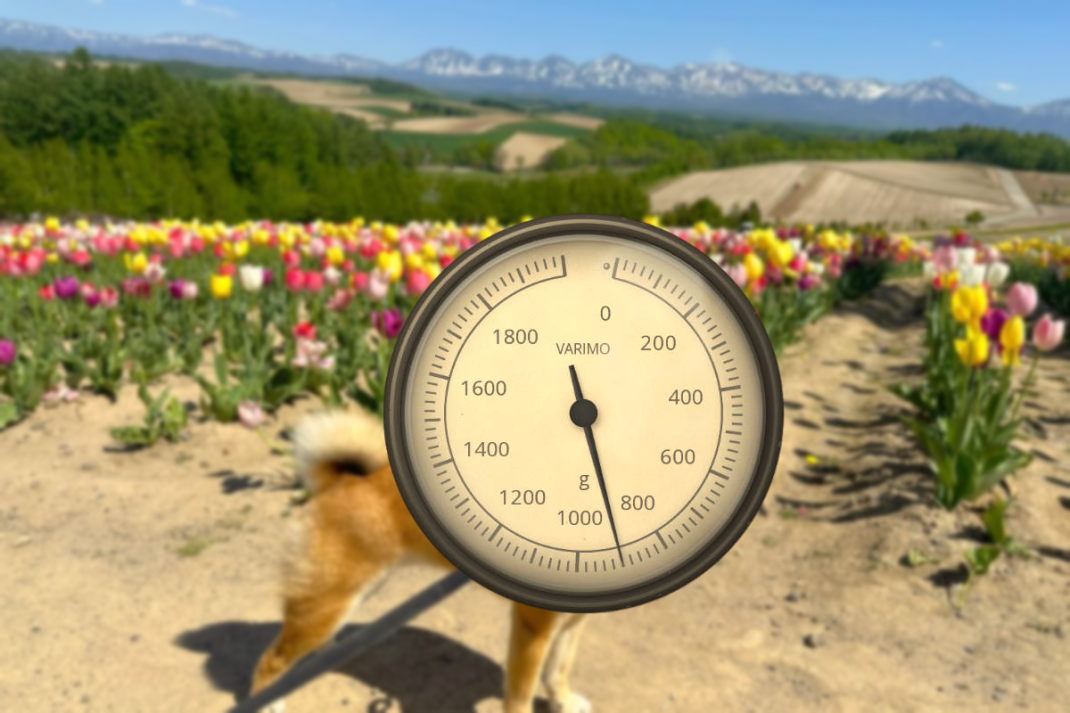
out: 900 g
